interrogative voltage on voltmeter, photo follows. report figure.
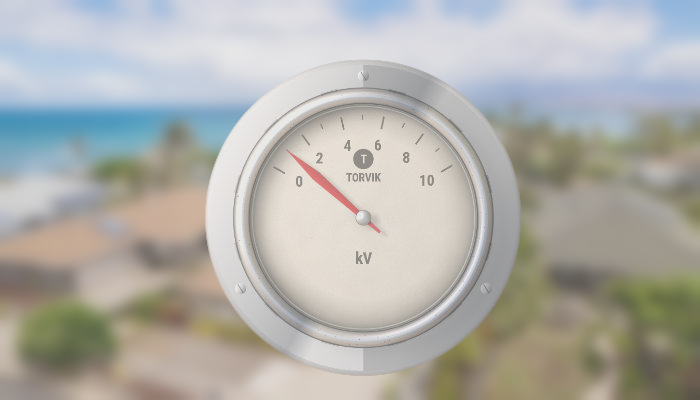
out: 1 kV
